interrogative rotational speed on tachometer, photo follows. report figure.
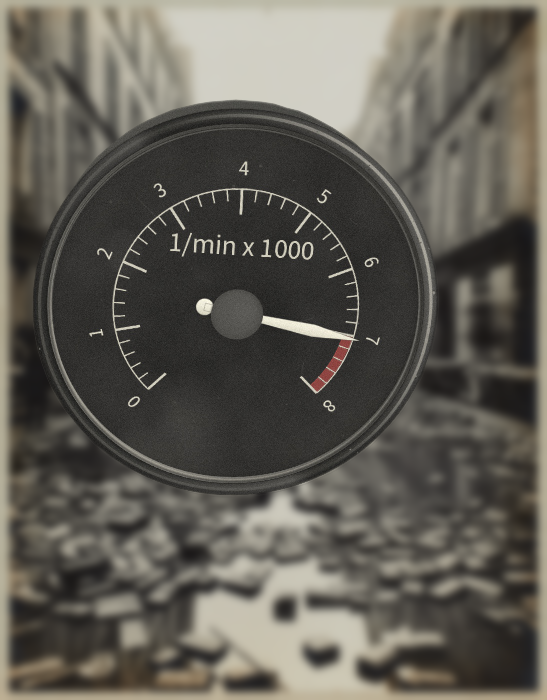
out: 7000 rpm
